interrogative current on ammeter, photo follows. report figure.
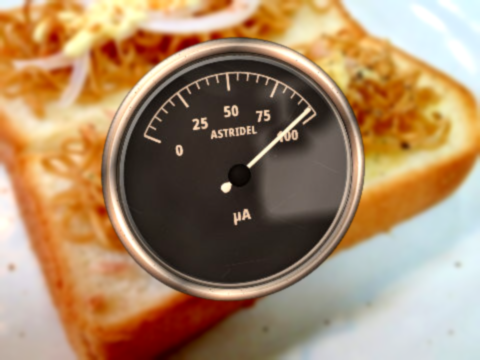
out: 95 µA
